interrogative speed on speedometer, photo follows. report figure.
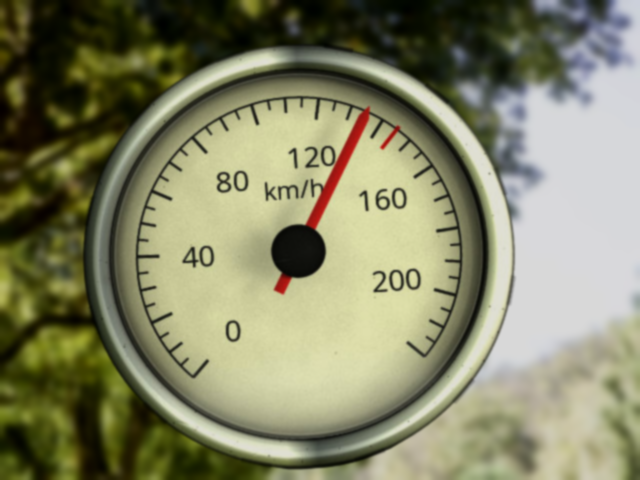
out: 135 km/h
